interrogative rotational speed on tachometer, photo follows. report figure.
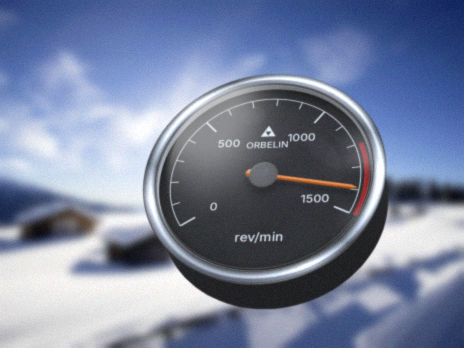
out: 1400 rpm
